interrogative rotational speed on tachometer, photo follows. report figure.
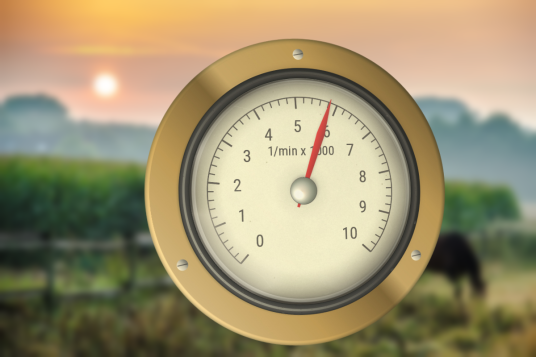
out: 5800 rpm
